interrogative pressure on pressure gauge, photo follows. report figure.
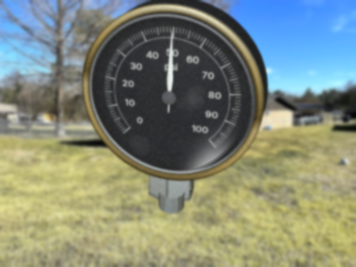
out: 50 psi
